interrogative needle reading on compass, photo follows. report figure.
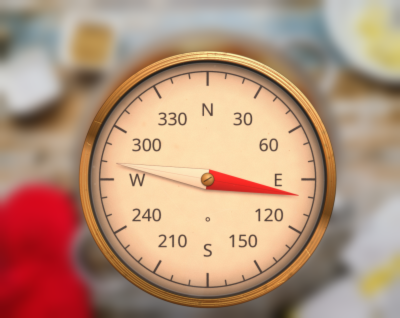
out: 100 °
